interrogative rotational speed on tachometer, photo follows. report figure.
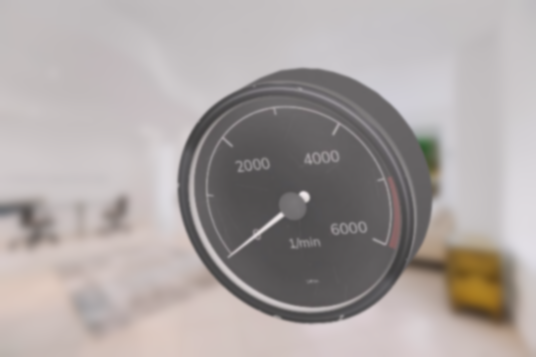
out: 0 rpm
